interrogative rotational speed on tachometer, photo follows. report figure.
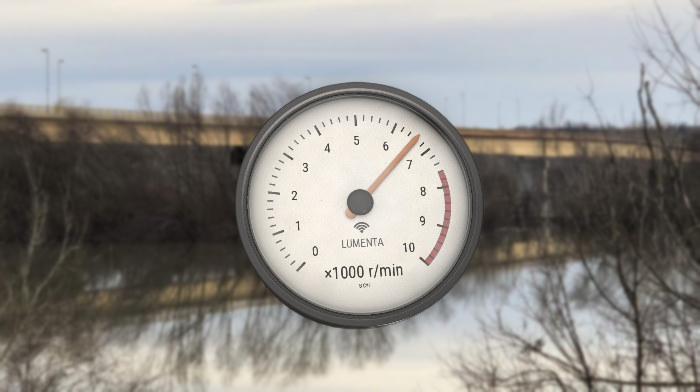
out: 6600 rpm
